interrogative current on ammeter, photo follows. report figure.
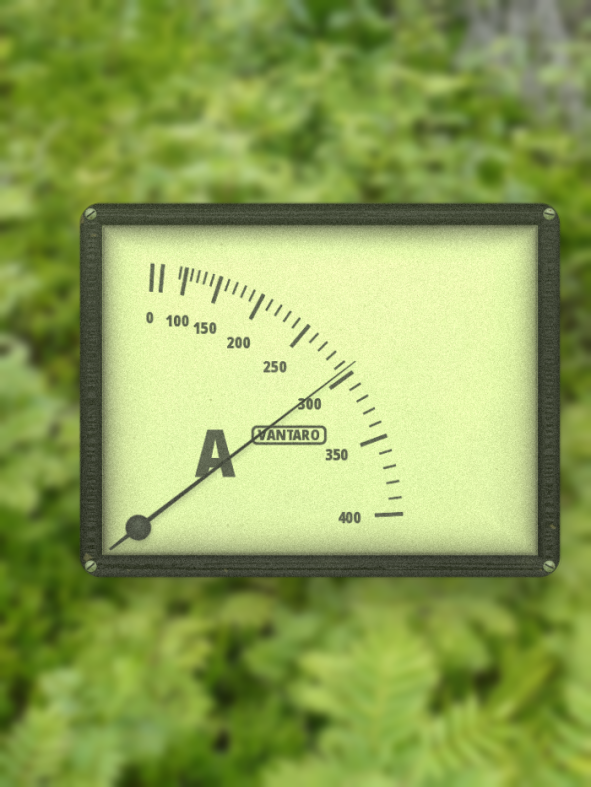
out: 295 A
